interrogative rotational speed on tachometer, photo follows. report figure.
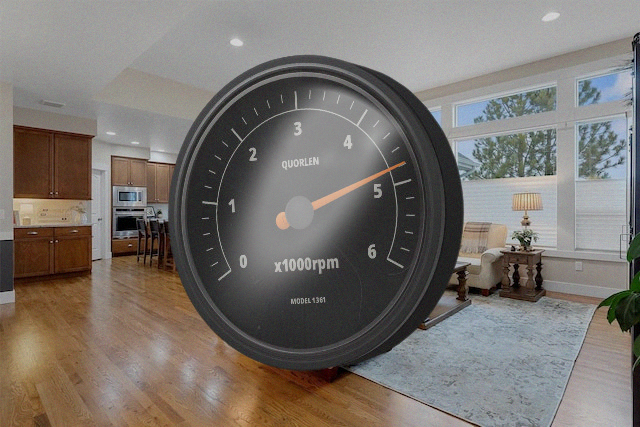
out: 4800 rpm
